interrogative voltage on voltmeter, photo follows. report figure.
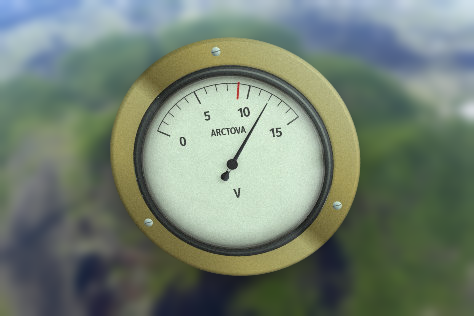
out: 12 V
